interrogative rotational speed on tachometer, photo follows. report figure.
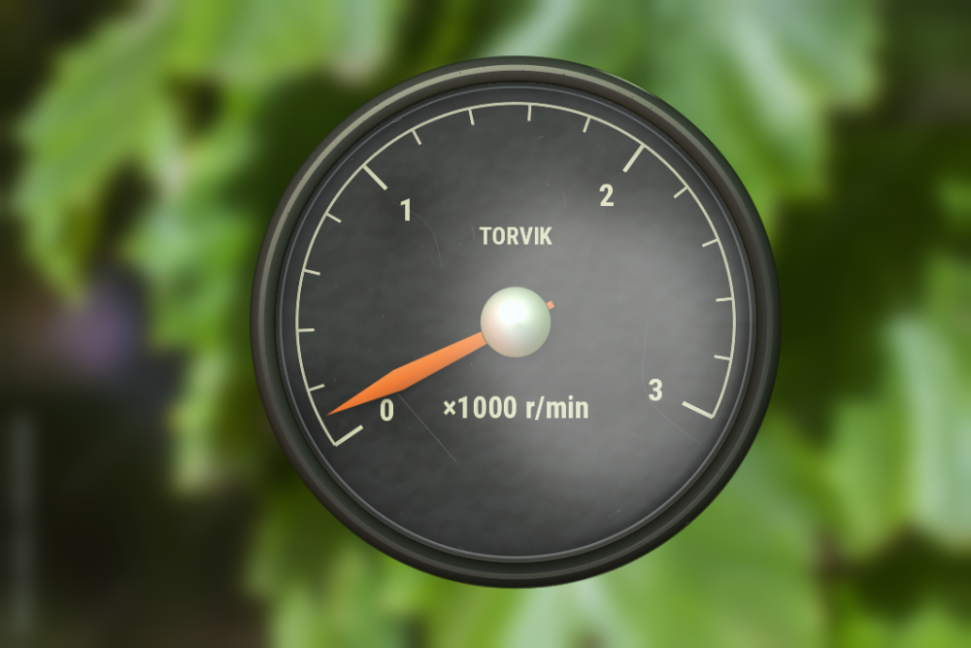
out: 100 rpm
